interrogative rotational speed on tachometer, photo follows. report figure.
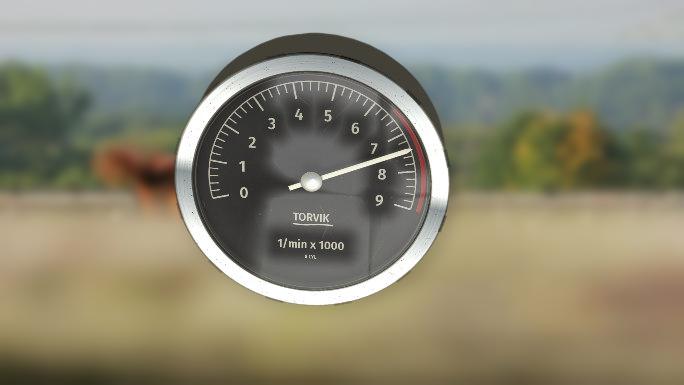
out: 7400 rpm
